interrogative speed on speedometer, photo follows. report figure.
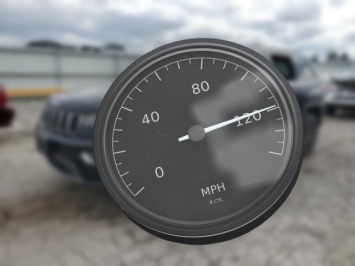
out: 120 mph
